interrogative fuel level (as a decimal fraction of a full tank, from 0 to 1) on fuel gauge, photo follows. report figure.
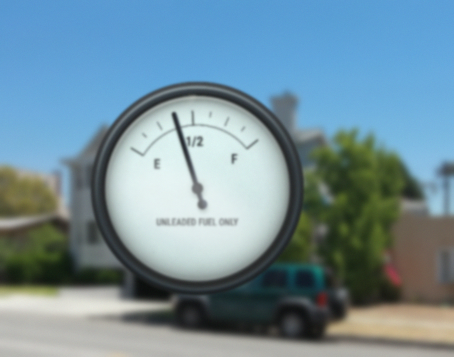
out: 0.375
